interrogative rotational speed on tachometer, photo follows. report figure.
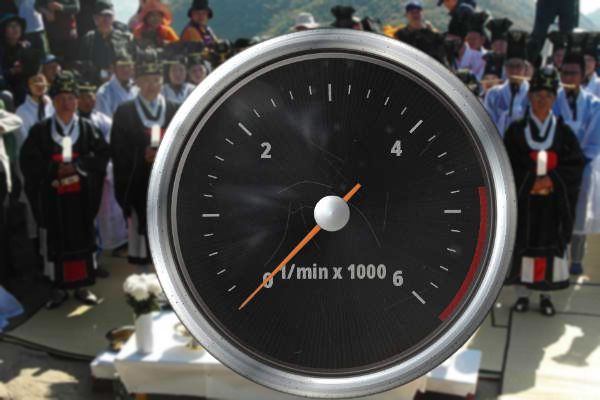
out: 0 rpm
